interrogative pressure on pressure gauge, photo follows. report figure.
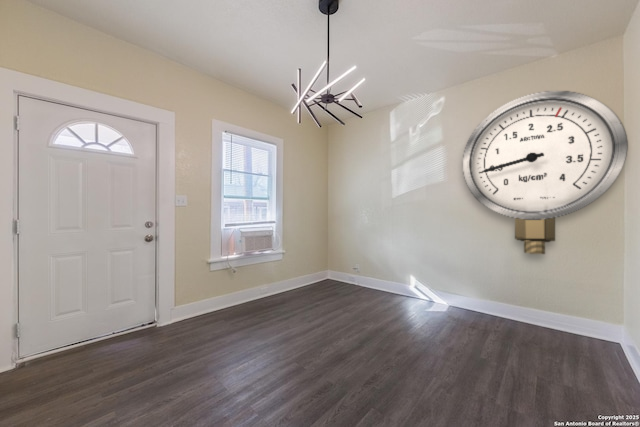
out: 0.5 kg/cm²
